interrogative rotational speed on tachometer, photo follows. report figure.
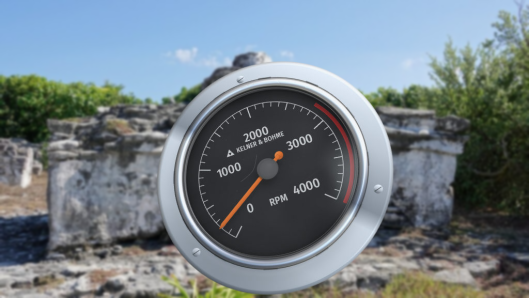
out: 200 rpm
